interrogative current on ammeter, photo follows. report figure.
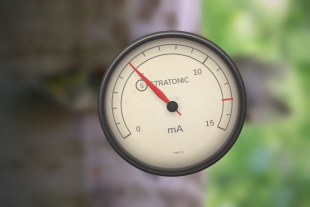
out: 5 mA
